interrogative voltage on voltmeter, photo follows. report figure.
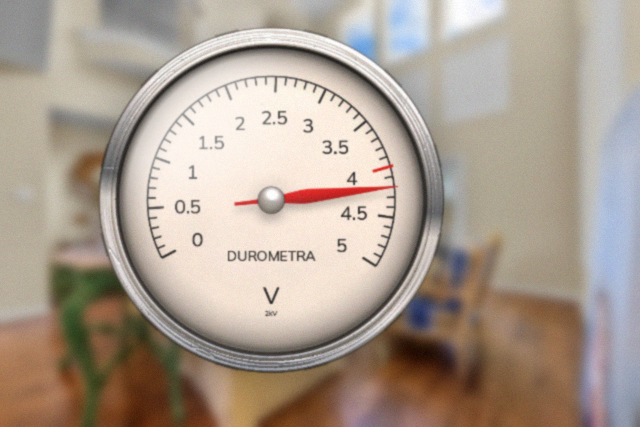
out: 4.2 V
